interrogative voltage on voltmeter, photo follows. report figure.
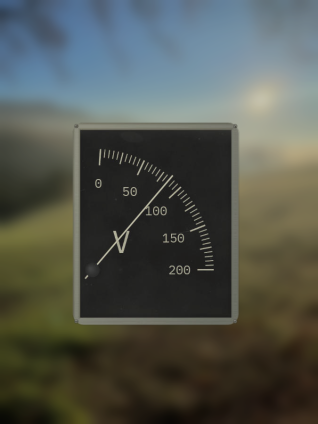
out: 85 V
